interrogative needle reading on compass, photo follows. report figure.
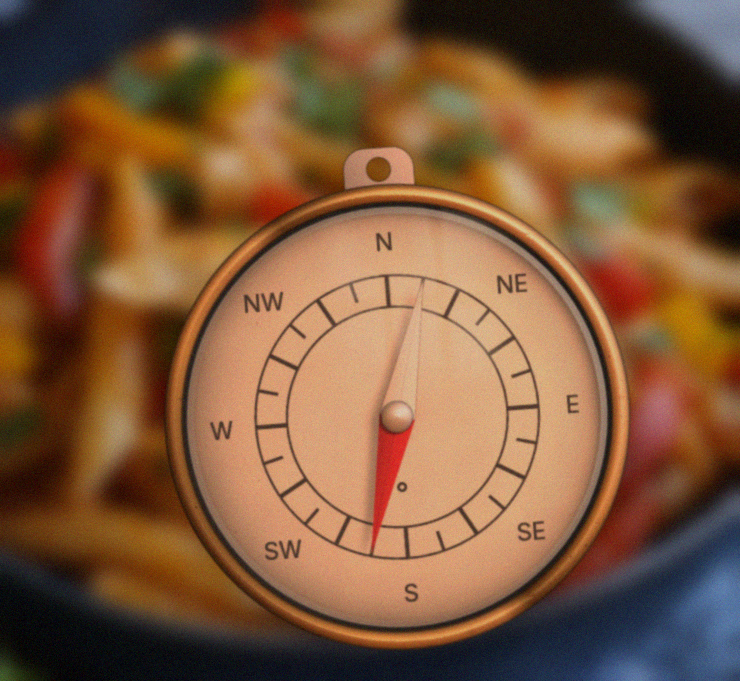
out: 195 °
